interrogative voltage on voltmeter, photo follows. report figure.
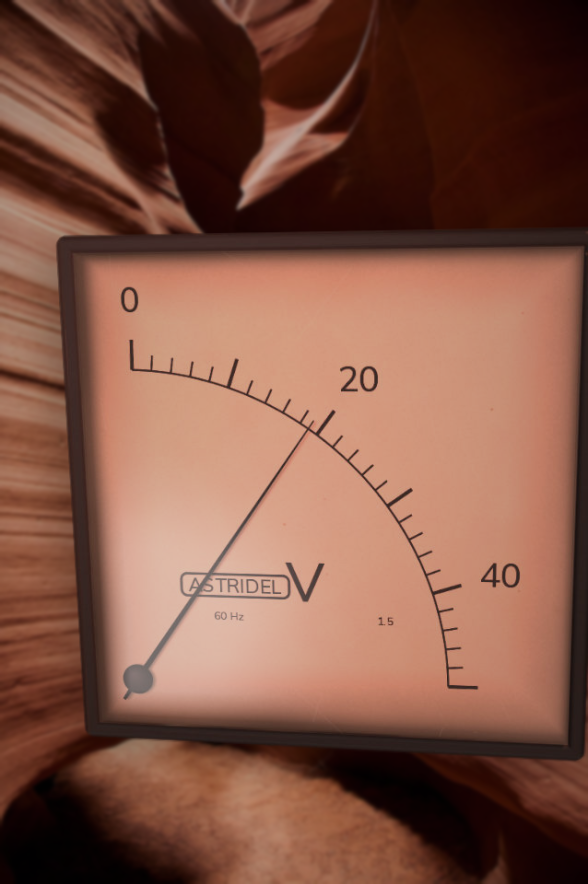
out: 19 V
